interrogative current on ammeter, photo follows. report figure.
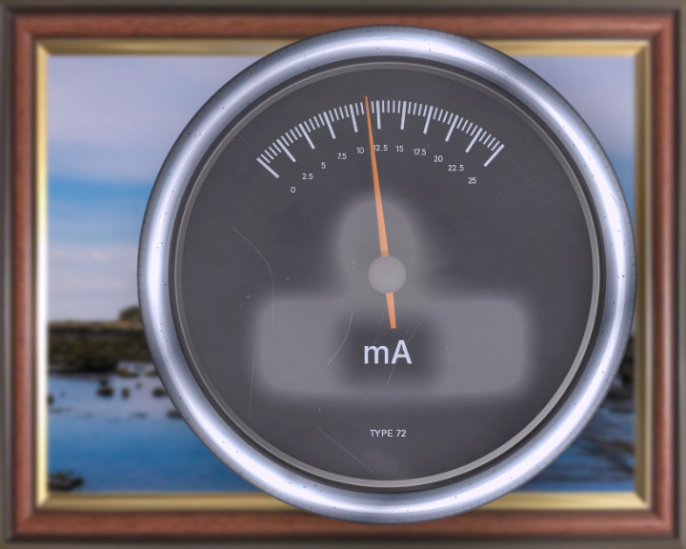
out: 11.5 mA
